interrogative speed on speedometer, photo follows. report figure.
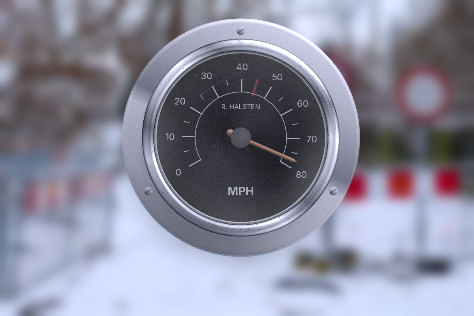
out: 77.5 mph
